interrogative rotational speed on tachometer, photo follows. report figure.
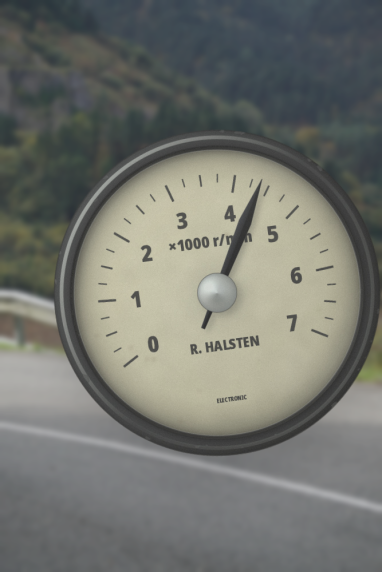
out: 4375 rpm
